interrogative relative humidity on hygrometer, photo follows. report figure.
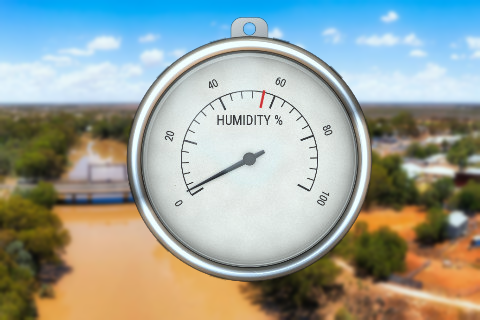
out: 2 %
